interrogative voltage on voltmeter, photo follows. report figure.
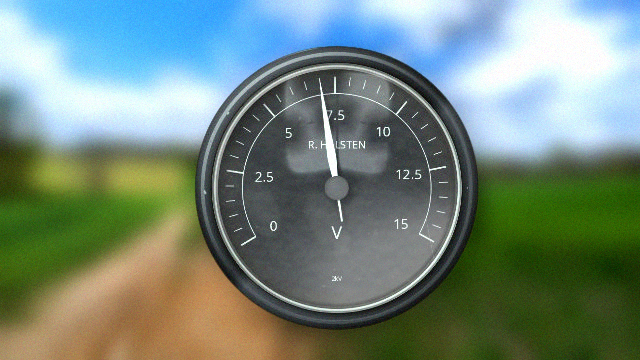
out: 7 V
